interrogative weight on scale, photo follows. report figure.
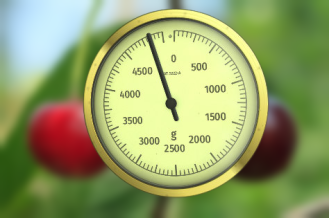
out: 4850 g
